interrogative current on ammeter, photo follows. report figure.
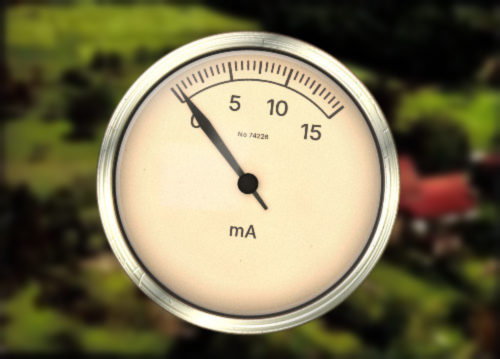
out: 0.5 mA
